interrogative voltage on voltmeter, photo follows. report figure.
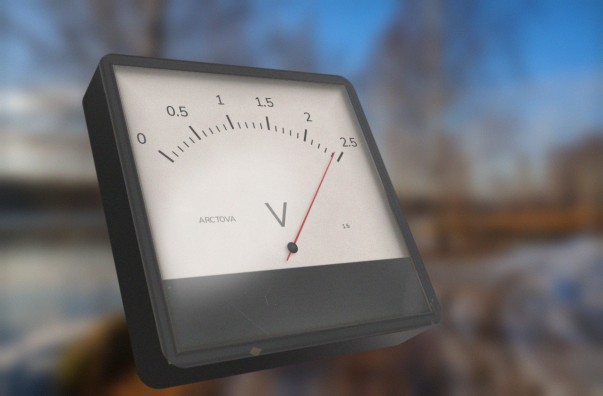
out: 2.4 V
